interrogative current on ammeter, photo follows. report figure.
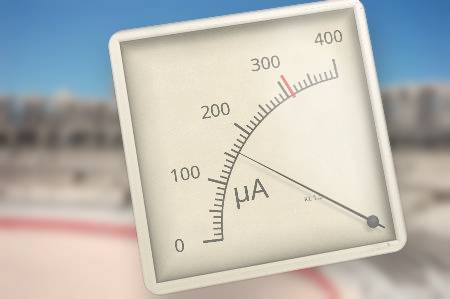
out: 160 µA
